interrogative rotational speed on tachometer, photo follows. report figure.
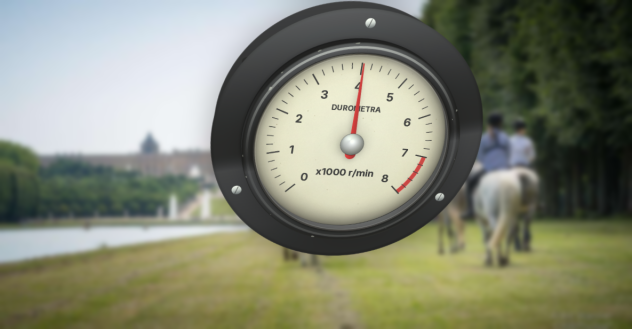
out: 4000 rpm
